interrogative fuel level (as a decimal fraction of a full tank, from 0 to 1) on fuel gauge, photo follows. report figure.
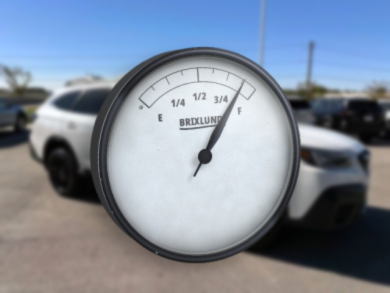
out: 0.875
